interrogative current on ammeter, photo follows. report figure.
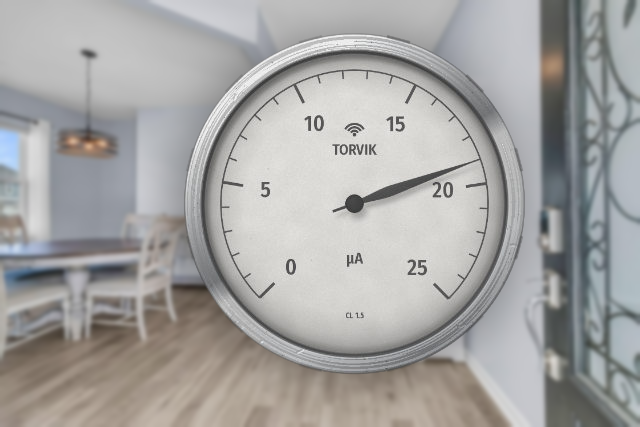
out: 19 µA
